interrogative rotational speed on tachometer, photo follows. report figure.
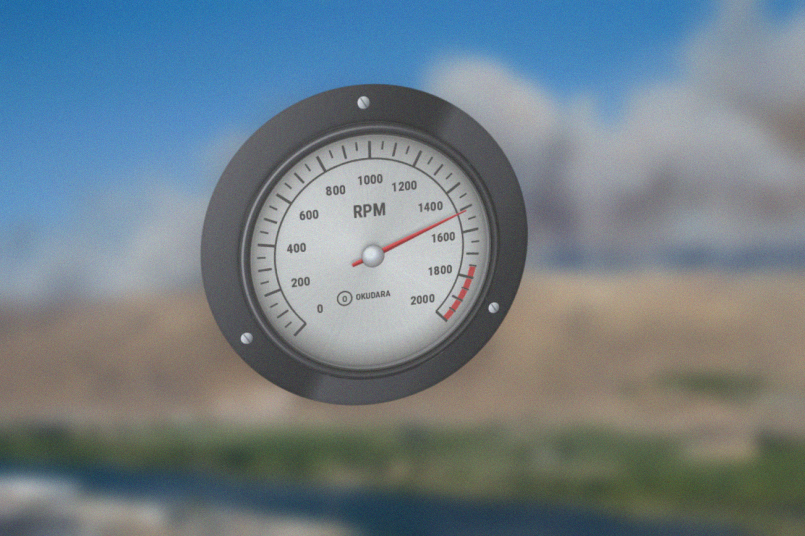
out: 1500 rpm
